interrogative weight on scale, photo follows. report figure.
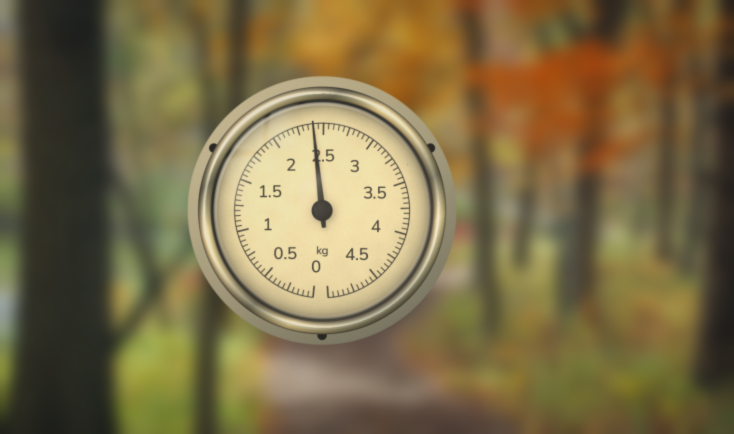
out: 2.4 kg
